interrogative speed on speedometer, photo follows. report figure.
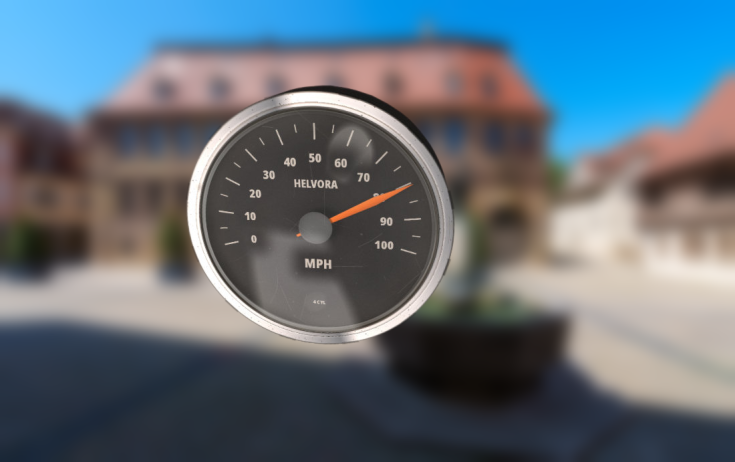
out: 80 mph
